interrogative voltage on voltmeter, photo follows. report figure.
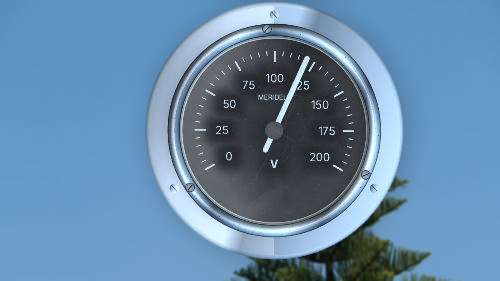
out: 120 V
